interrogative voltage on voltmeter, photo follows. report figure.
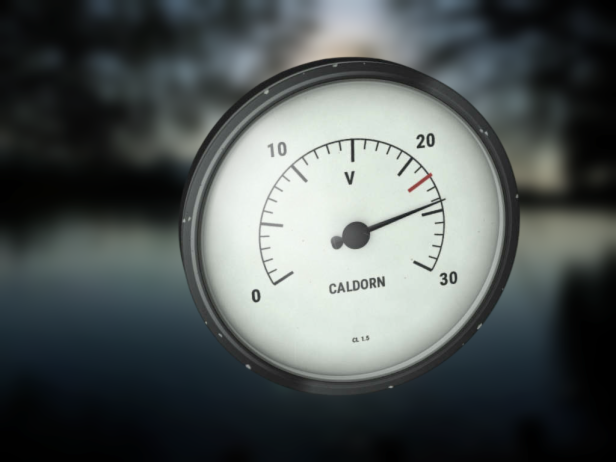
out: 24 V
